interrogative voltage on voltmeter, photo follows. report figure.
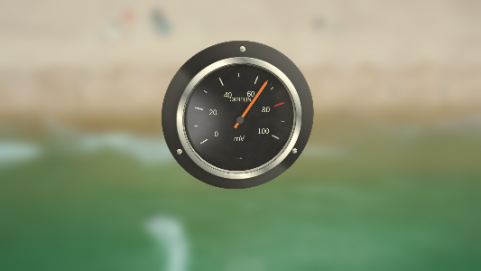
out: 65 mV
